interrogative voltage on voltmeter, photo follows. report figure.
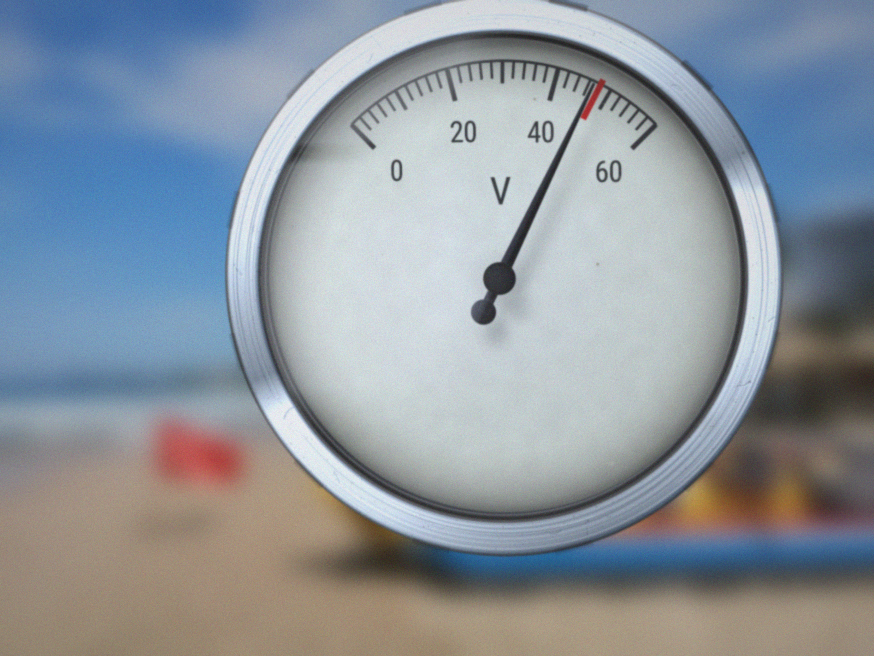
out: 47 V
